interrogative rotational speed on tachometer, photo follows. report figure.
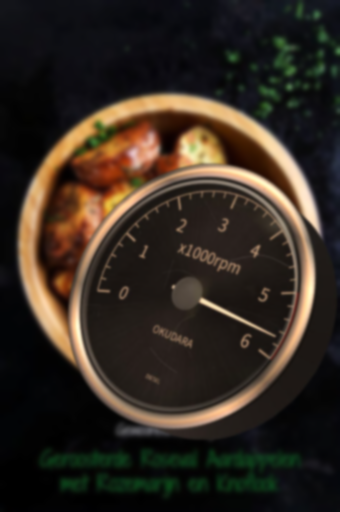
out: 5700 rpm
